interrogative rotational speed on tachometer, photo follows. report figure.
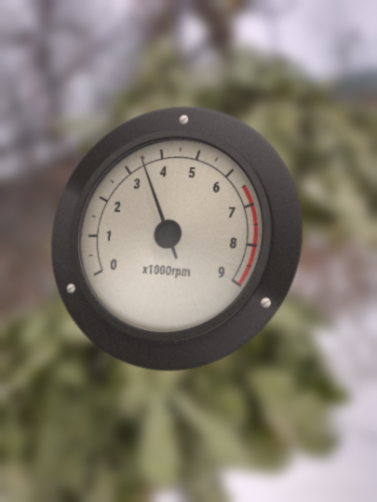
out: 3500 rpm
